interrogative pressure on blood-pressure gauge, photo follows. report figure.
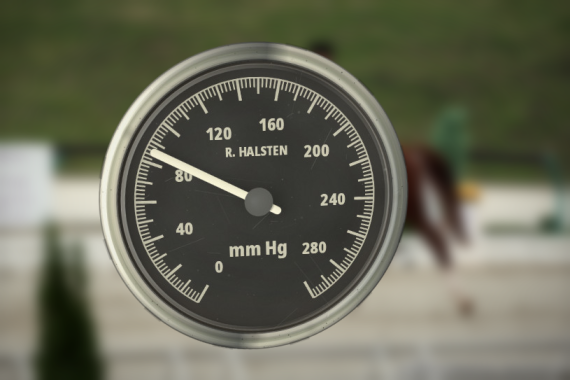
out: 86 mmHg
